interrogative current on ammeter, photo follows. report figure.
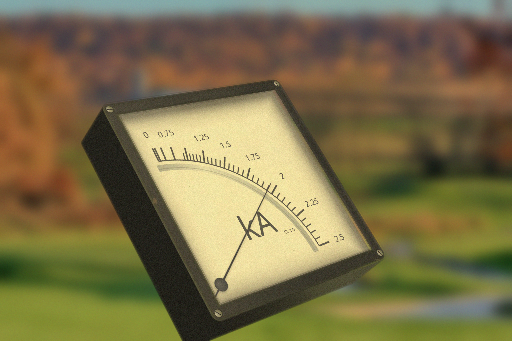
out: 1.95 kA
